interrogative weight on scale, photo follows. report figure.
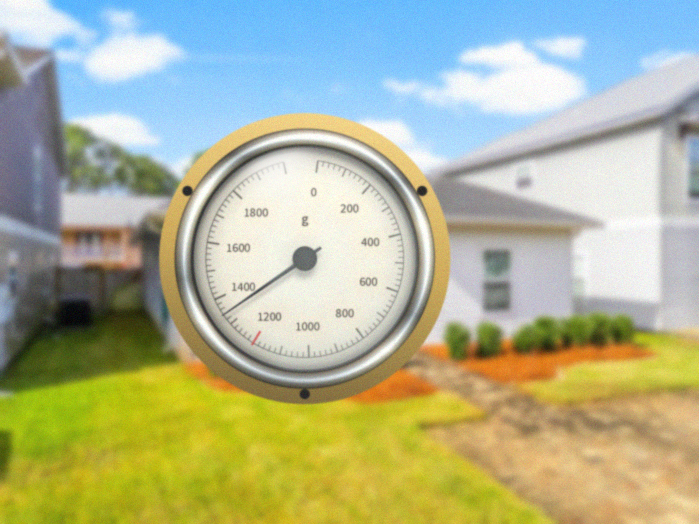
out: 1340 g
